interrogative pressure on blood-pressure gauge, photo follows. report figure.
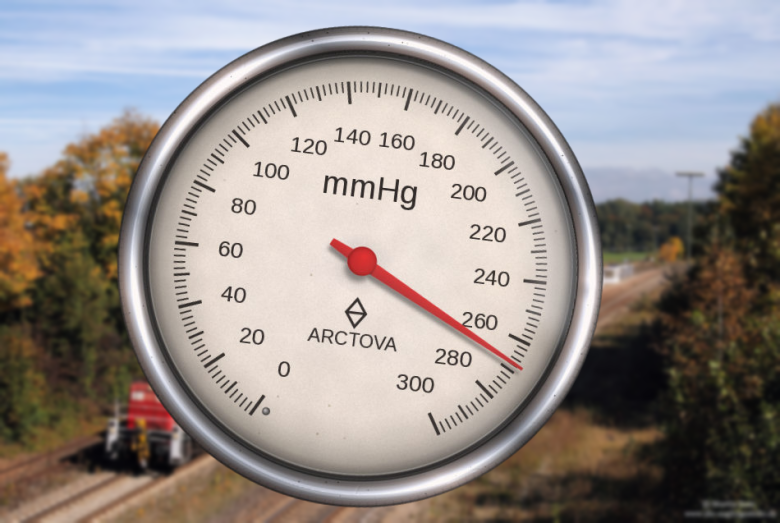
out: 268 mmHg
